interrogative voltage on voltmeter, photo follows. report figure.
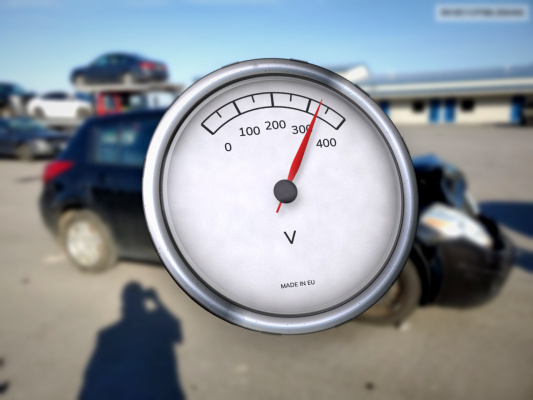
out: 325 V
